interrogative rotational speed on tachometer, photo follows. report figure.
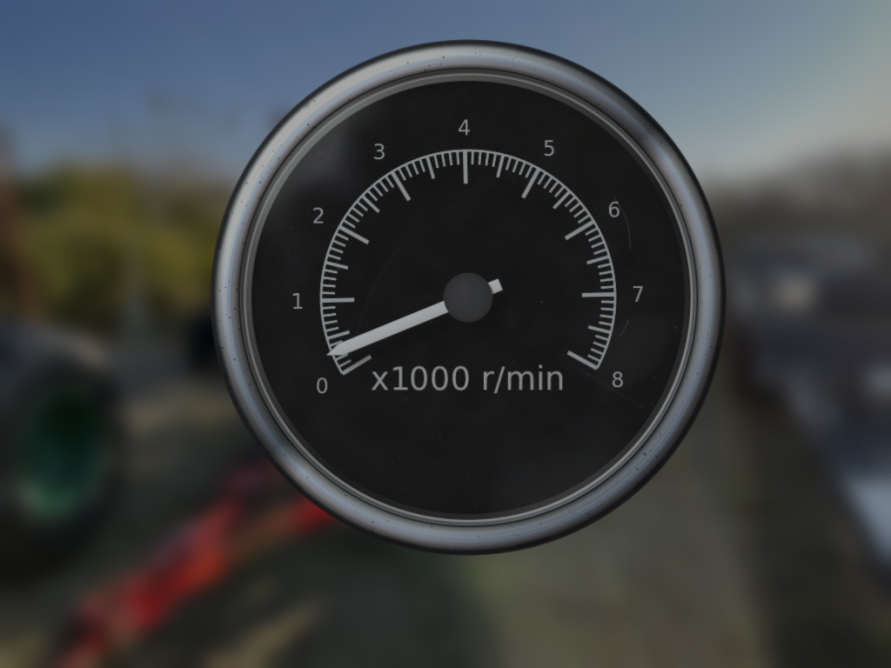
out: 300 rpm
